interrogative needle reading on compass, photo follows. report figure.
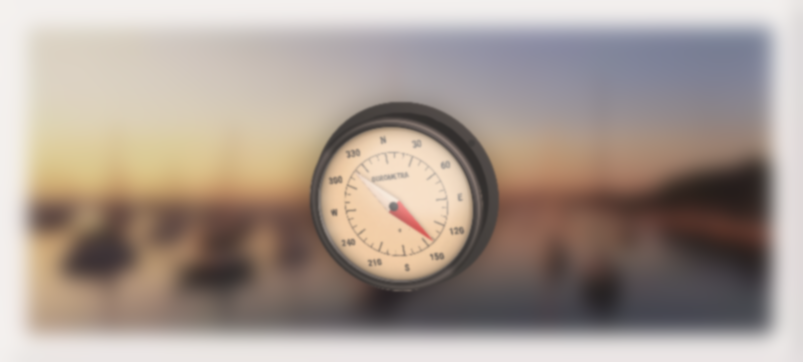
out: 140 °
